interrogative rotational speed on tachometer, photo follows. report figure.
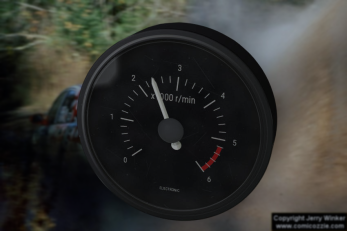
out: 2400 rpm
